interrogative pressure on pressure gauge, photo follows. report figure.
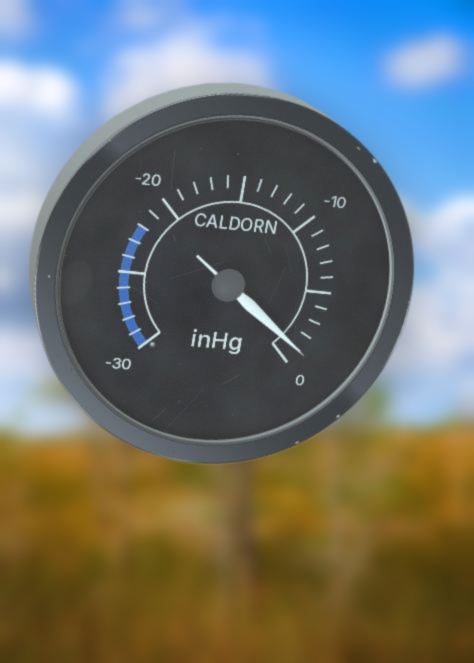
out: -1 inHg
